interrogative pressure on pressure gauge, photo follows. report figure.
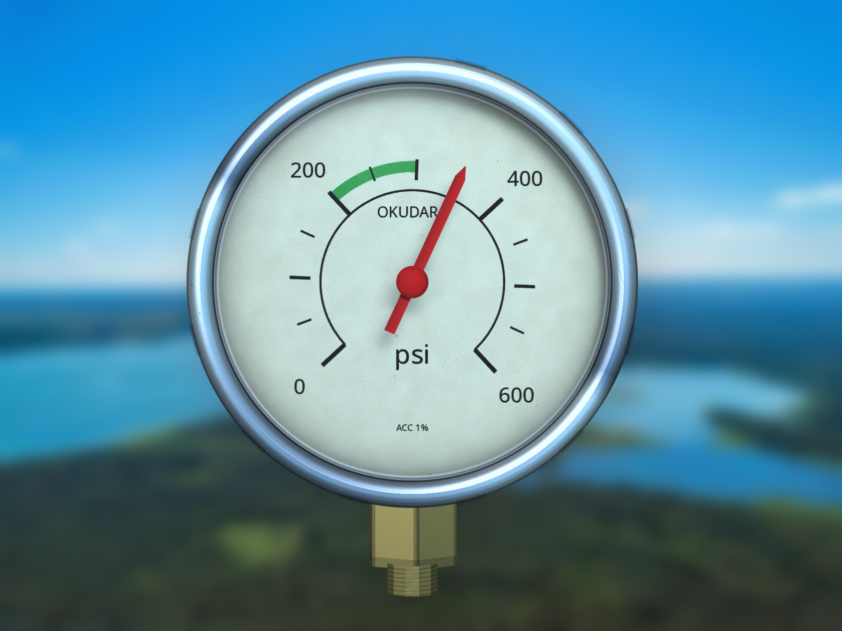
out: 350 psi
